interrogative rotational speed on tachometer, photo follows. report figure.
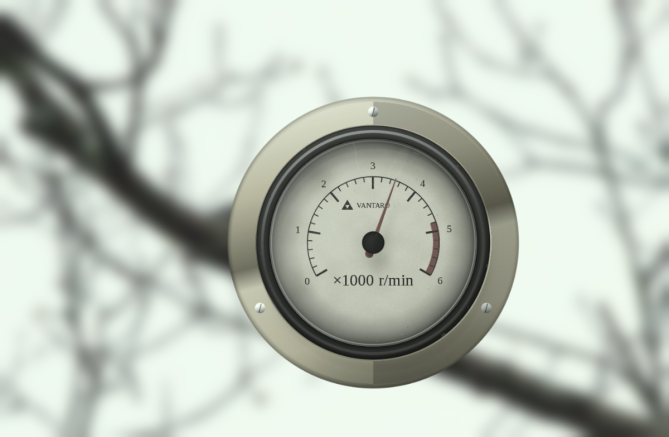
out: 3500 rpm
